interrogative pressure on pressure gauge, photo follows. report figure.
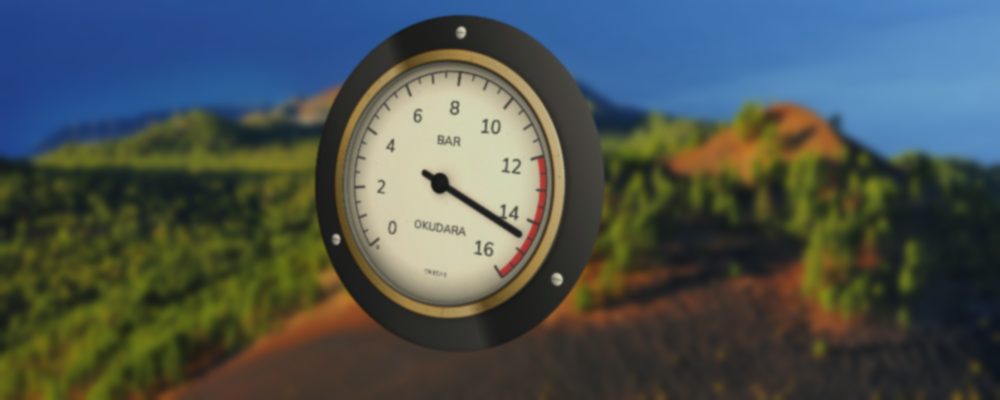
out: 14.5 bar
